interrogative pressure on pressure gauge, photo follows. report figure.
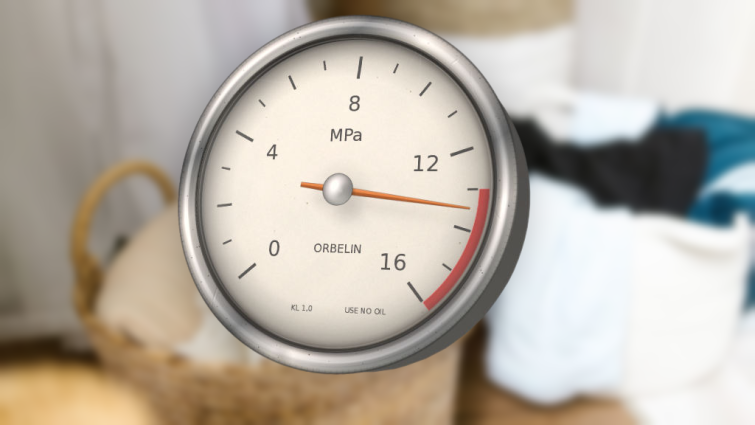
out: 13.5 MPa
